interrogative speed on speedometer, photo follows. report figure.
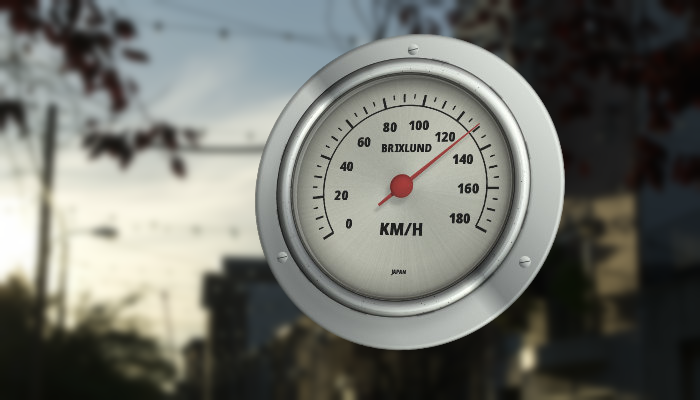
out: 130 km/h
